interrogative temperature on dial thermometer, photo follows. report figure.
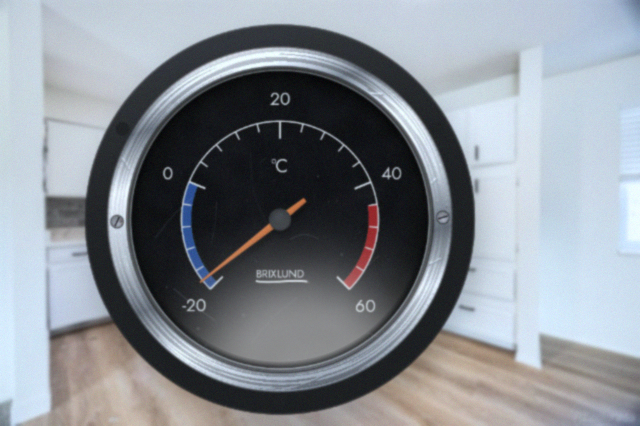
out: -18 °C
